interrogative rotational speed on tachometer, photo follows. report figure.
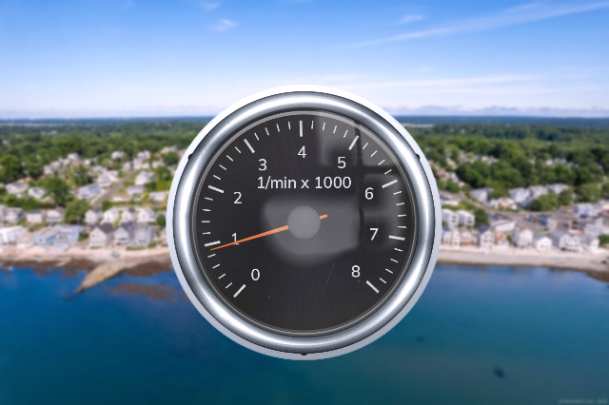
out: 900 rpm
